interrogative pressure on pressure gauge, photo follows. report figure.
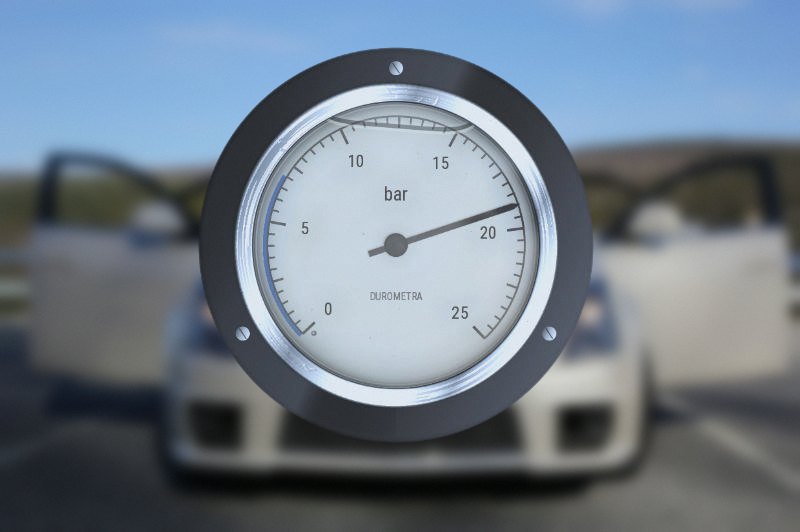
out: 19 bar
